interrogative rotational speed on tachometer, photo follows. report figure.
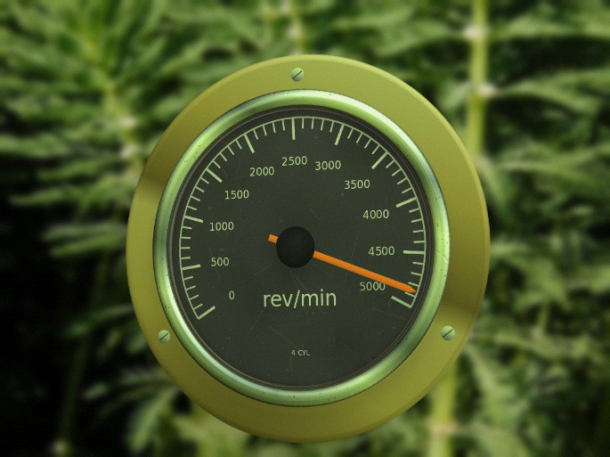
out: 4850 rpm
